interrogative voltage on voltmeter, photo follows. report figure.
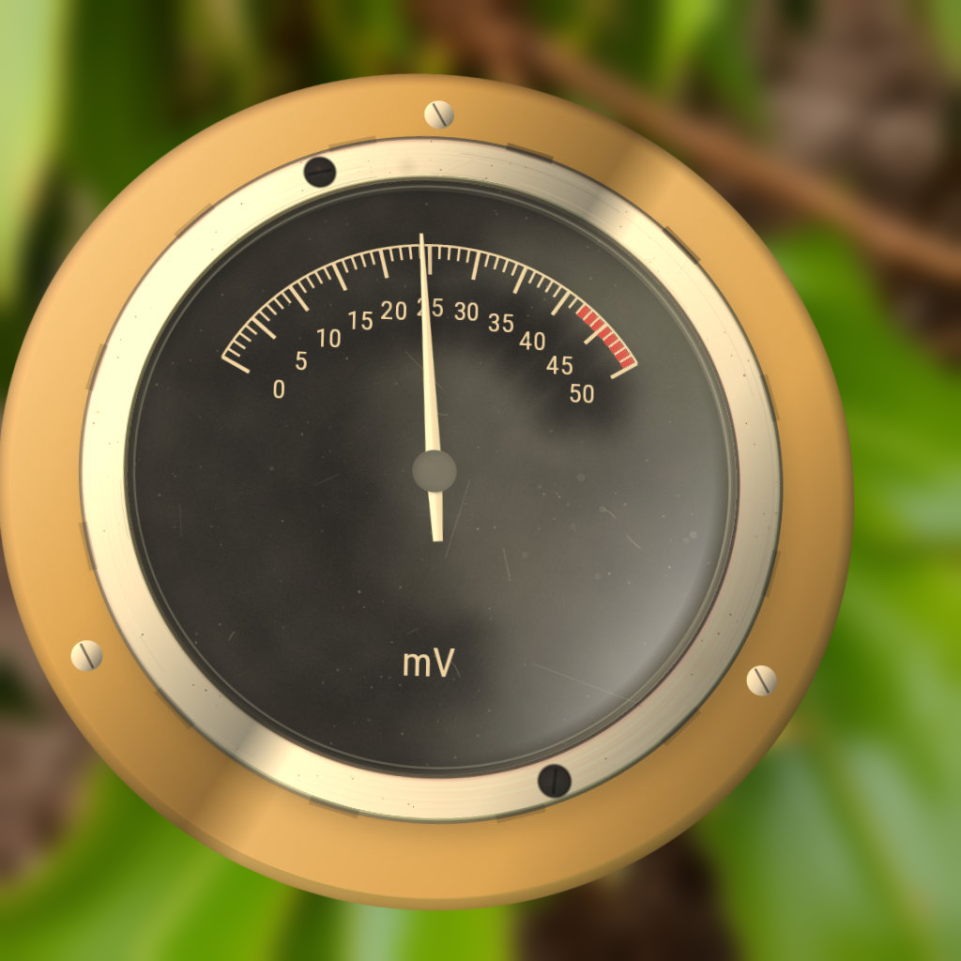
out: 24 mV
